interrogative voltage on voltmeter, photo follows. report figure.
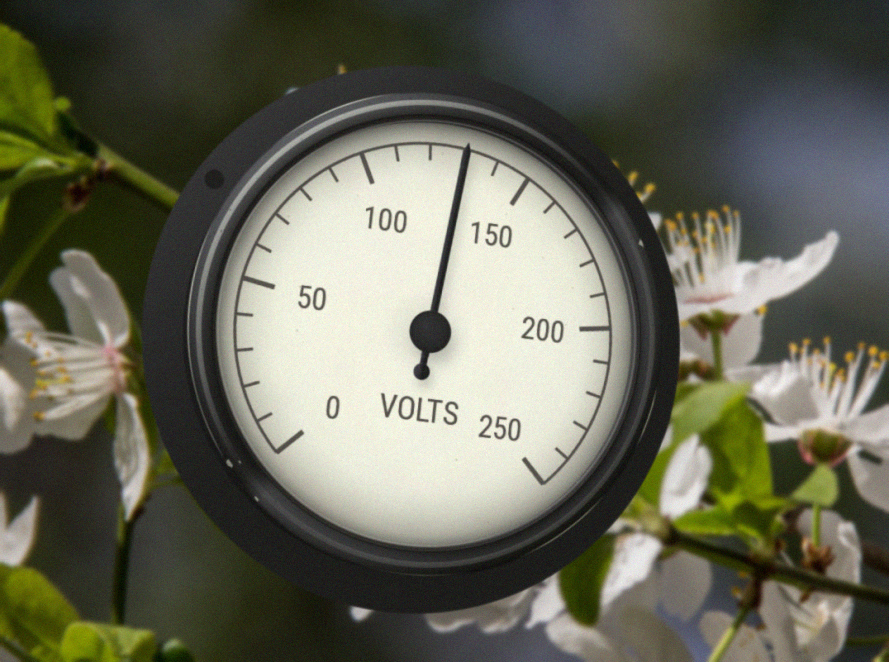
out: 130 V
